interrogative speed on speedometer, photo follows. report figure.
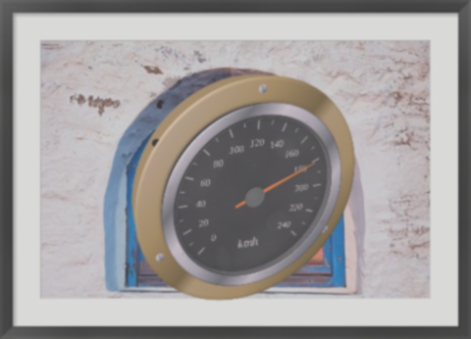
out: 180 km/h
